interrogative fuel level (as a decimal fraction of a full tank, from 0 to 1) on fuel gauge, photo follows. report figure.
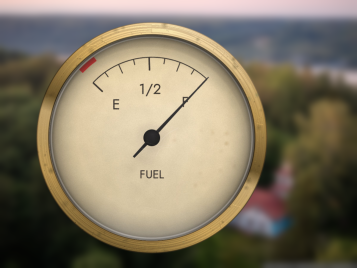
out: 1
